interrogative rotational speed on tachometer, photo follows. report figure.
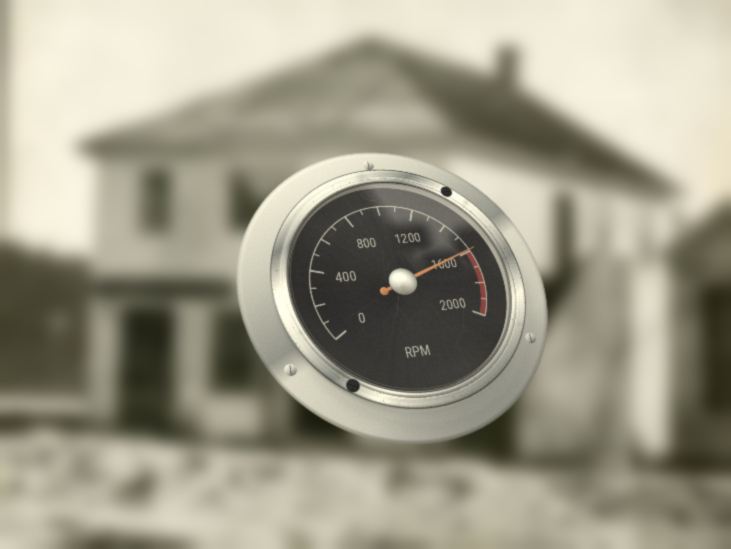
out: 1600 rpm
